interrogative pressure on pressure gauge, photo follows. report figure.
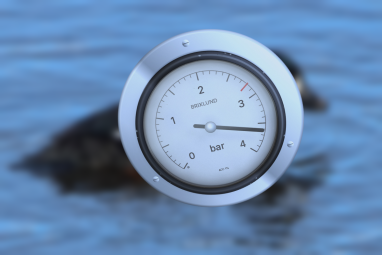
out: 3.6 bar
